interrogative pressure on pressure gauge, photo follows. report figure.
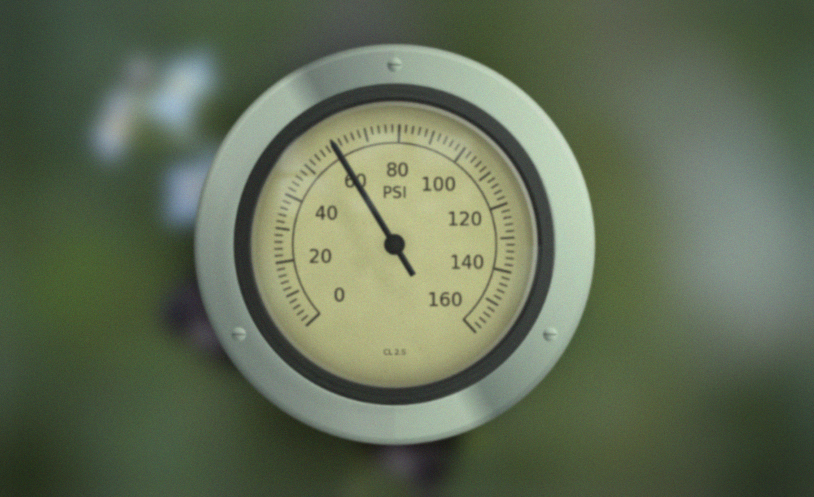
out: 60 psi
